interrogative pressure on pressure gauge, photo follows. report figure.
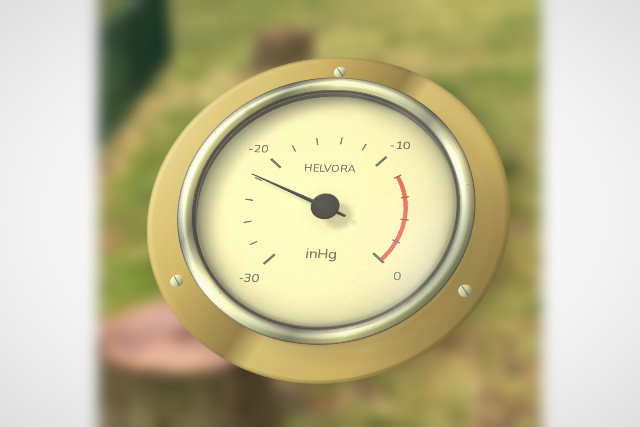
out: -22 inHg
